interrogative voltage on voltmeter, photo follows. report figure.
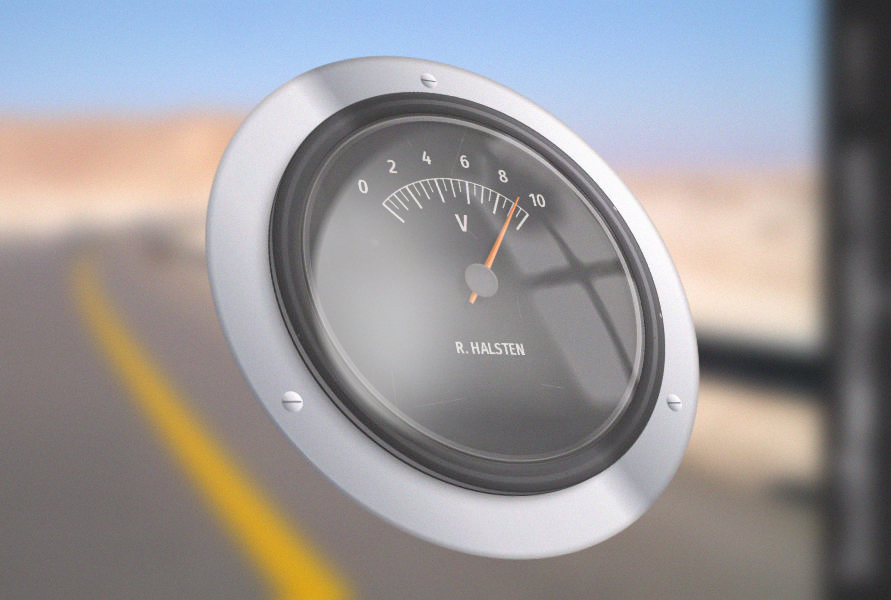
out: 9 V
